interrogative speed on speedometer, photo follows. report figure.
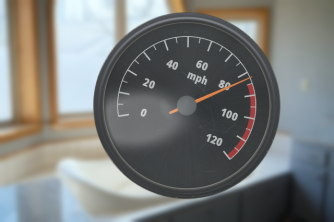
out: 82.5 mph
